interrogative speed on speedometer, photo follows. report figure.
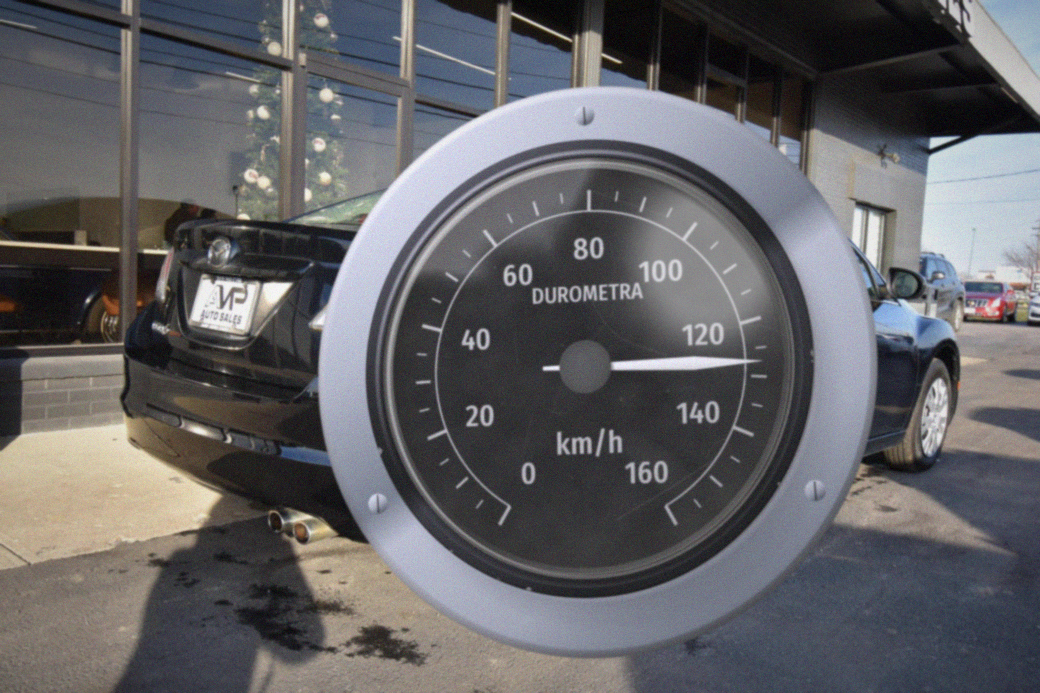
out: 127.5 km/h
